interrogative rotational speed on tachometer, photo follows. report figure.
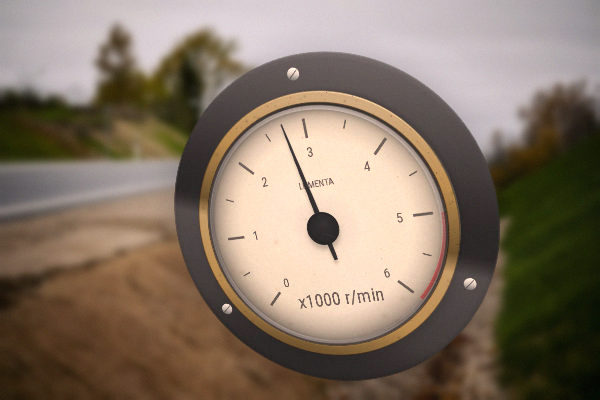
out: 2750 rpm
